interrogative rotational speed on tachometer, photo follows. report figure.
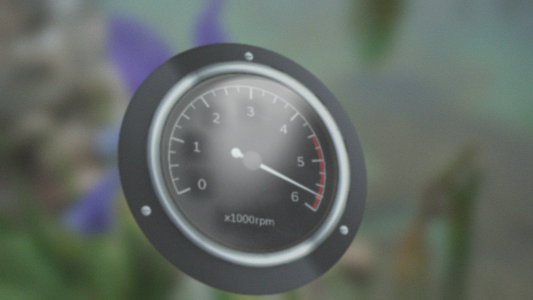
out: 5750 rpm
